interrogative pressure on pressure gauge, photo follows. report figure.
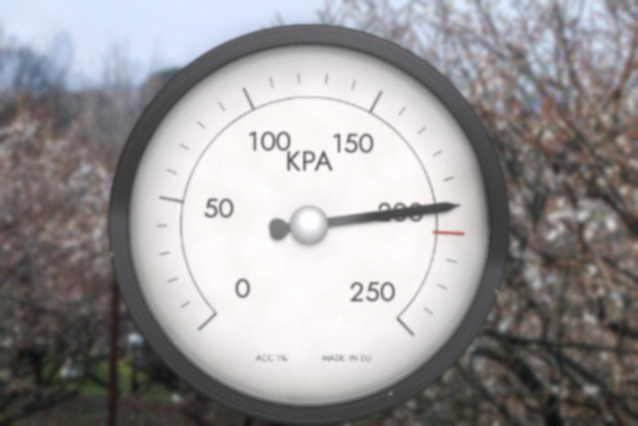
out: 200 kPa
